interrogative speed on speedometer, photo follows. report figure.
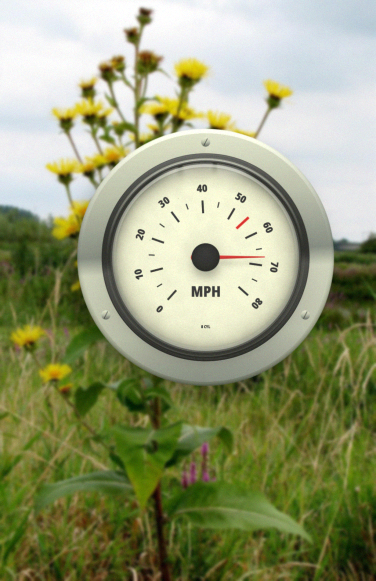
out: 67.5 mph
